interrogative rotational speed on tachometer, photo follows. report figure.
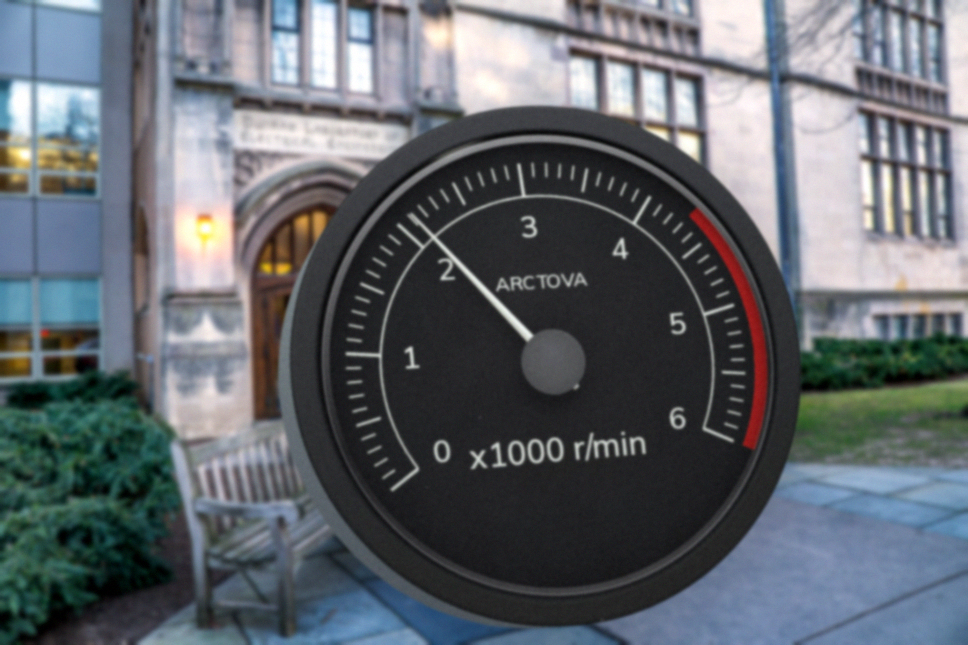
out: 2100 rpm
